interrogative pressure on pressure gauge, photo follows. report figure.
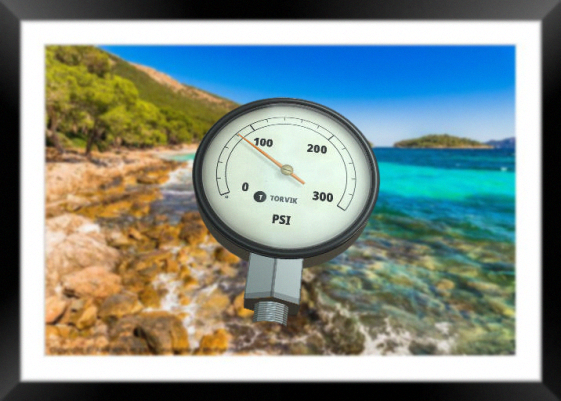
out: 80 psi
